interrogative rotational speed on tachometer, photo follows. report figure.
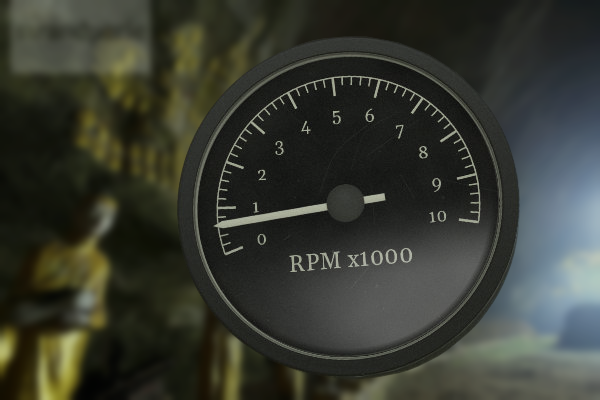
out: 600 rpm
